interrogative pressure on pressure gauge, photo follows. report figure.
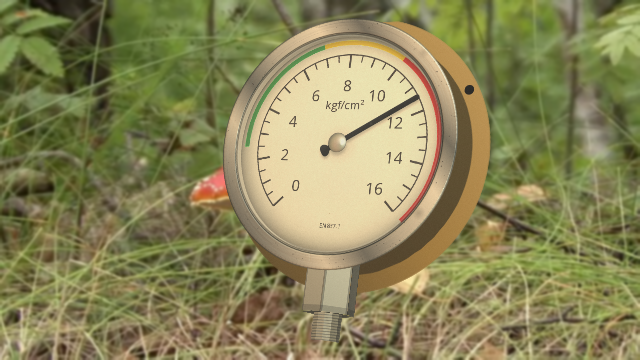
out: 11.5 kg/cm²
